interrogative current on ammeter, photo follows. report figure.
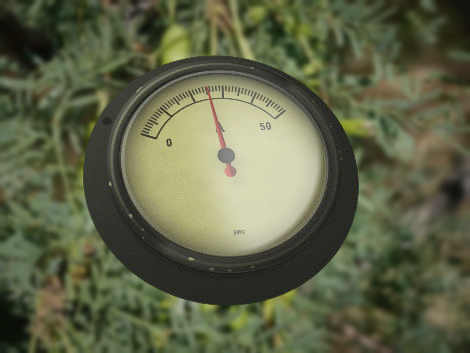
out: 25 A
